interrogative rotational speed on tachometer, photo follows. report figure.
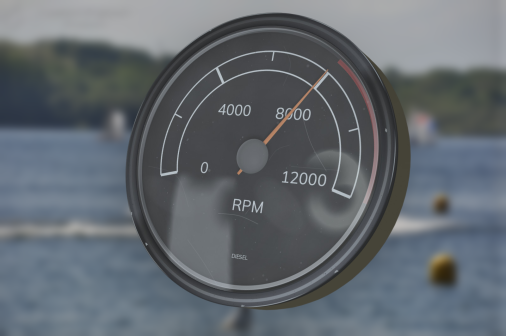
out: 8000 rpm
